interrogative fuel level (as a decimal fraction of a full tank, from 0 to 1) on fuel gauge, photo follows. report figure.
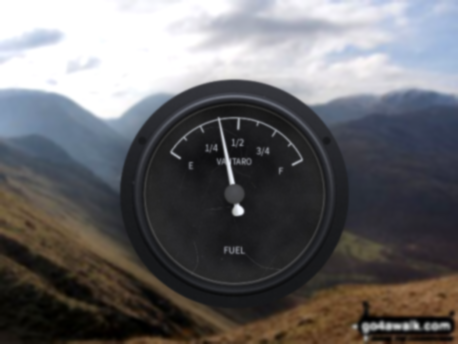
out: 0.375
